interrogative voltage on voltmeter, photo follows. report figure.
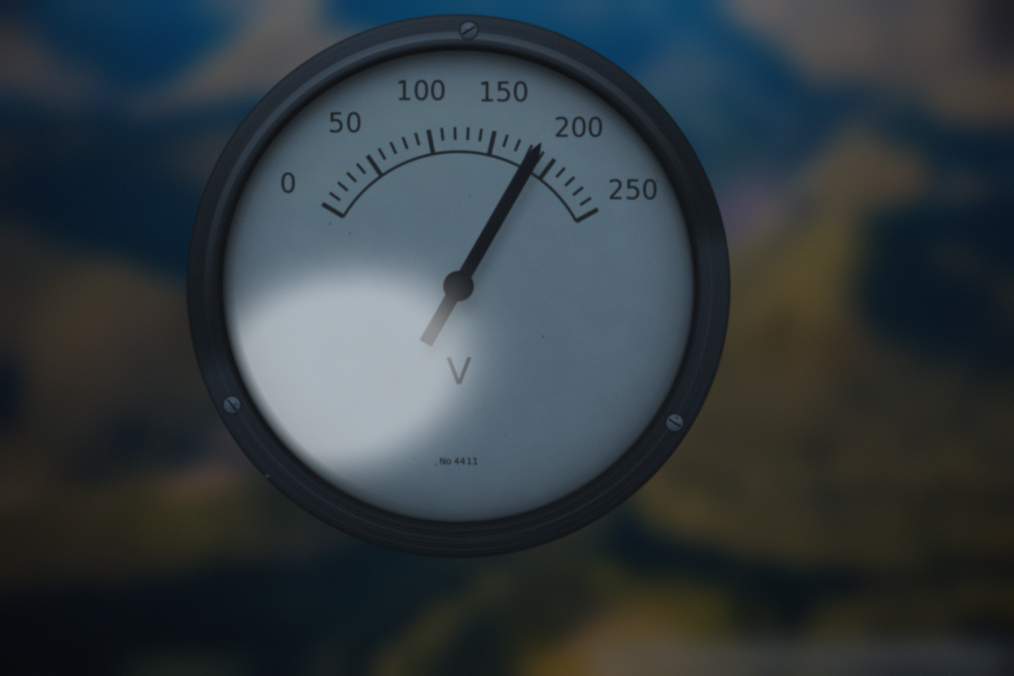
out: 185 V
